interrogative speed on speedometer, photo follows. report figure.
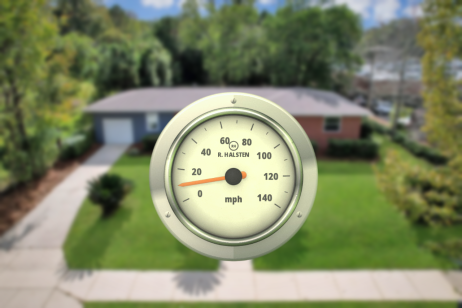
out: 10 mph
